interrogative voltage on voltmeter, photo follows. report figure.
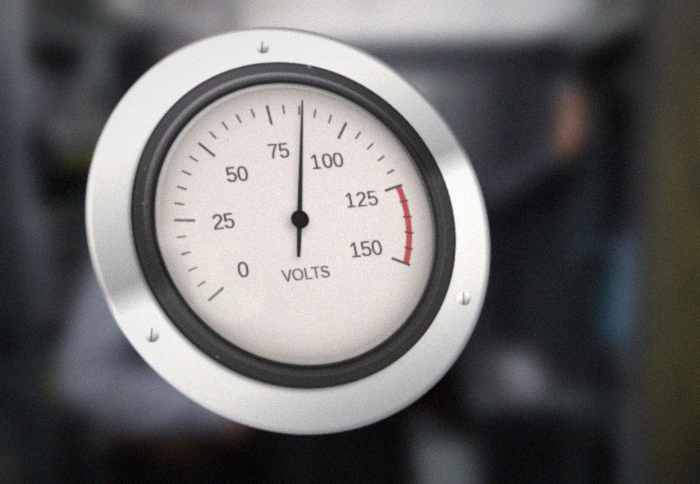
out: 85 V
